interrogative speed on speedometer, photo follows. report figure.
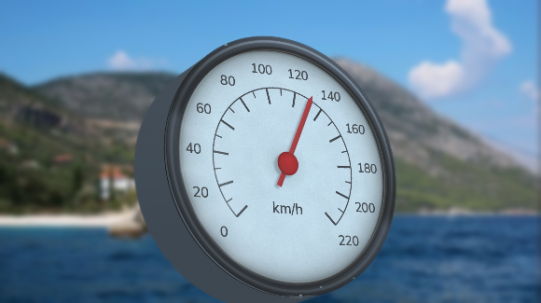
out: 130 km/h
